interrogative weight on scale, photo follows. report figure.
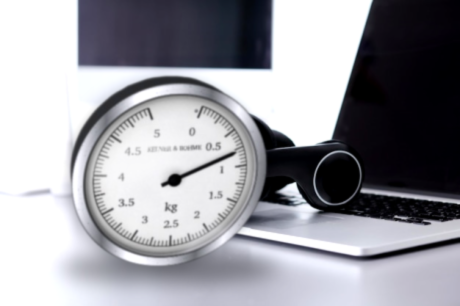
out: 0.75 kg
